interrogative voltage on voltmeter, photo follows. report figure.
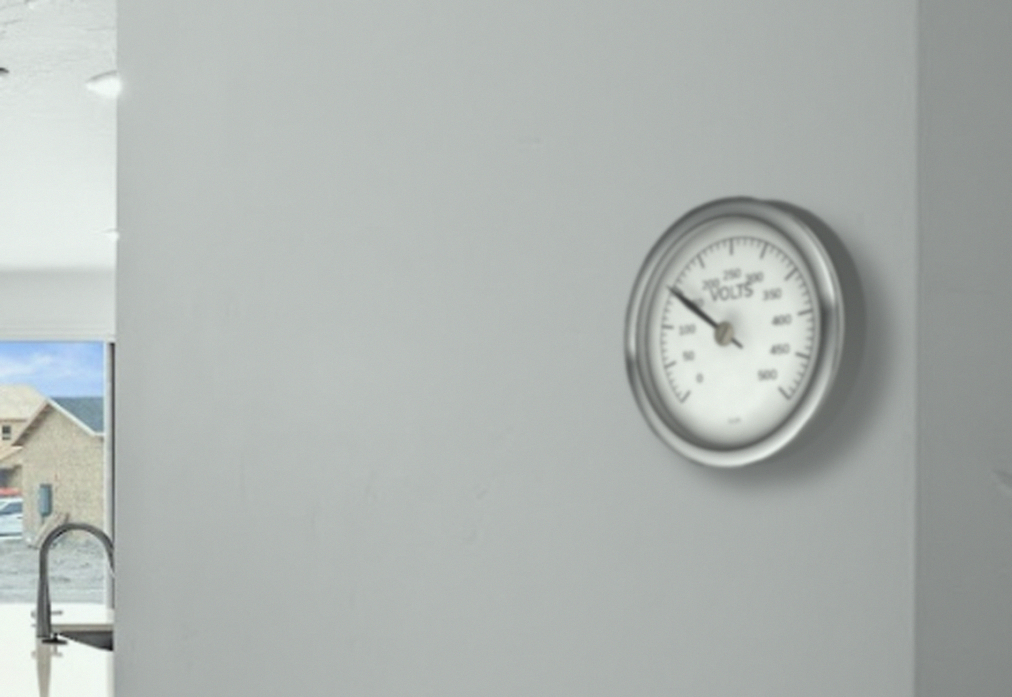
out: 150 V
